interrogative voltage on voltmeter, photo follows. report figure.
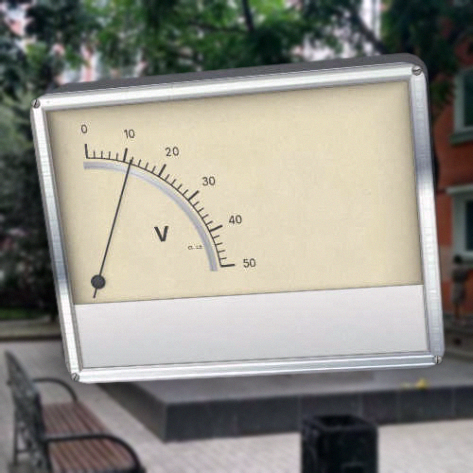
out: 12 V
